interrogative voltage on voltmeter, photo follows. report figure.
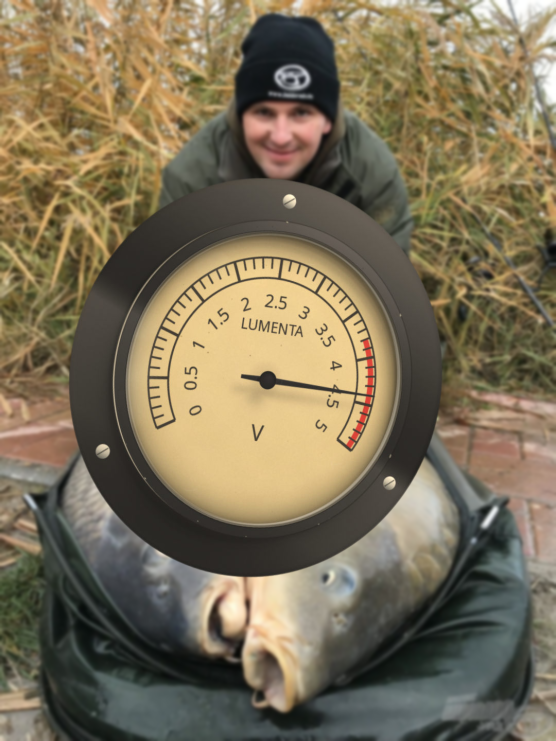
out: 4.4 V
